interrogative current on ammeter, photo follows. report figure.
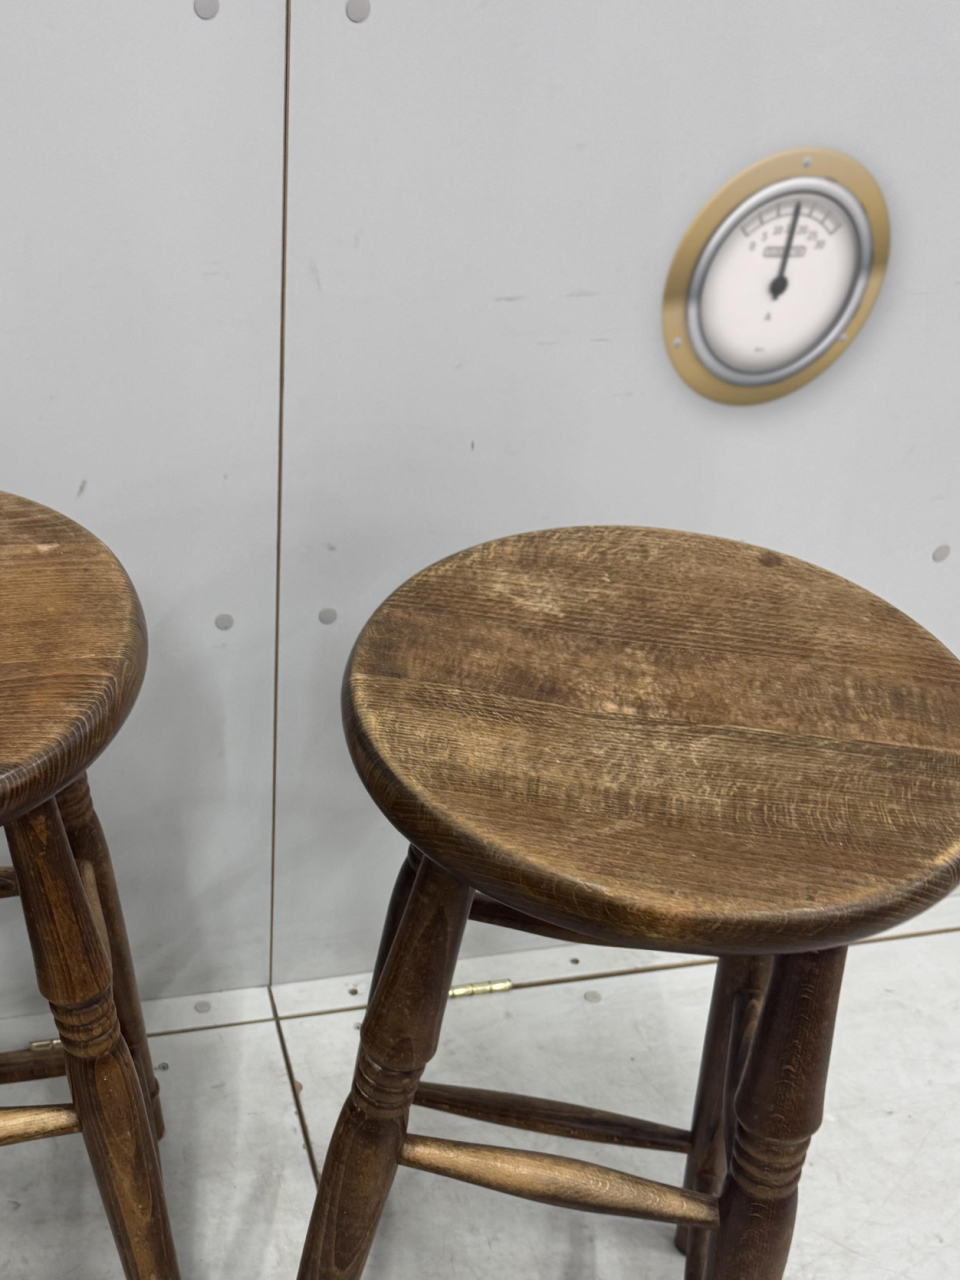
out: 15 A
